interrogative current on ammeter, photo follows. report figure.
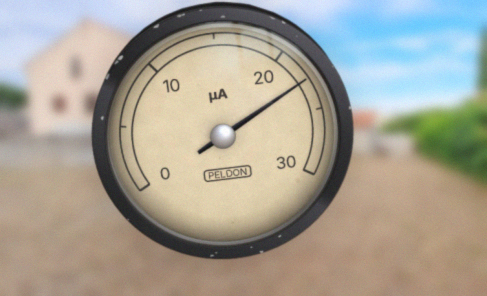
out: 22.5 µA
